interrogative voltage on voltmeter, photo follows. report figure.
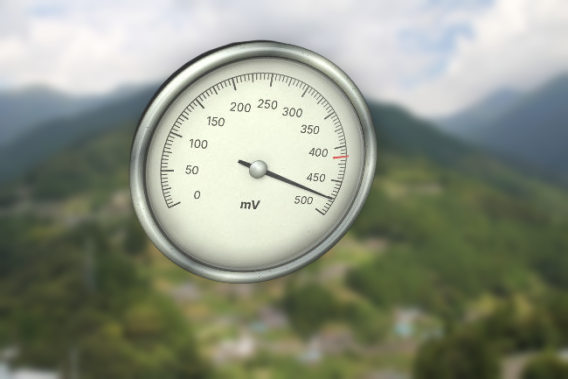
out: 475 mV
